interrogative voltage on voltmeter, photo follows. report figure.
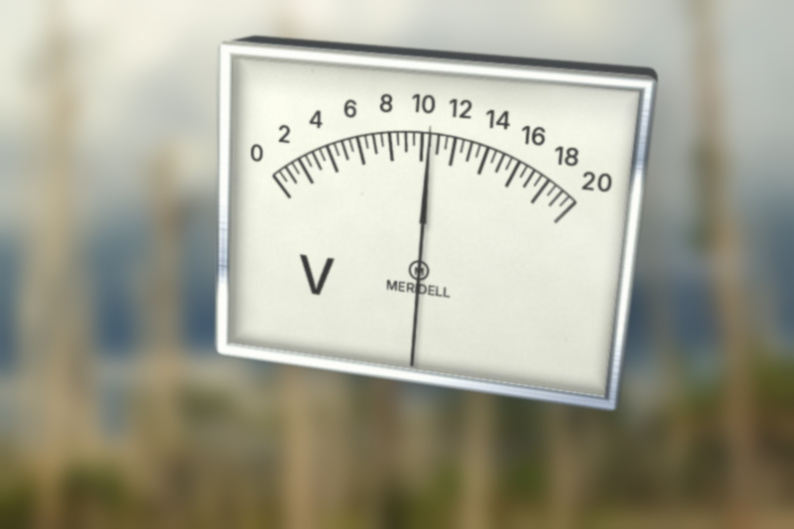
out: 10.5 V
